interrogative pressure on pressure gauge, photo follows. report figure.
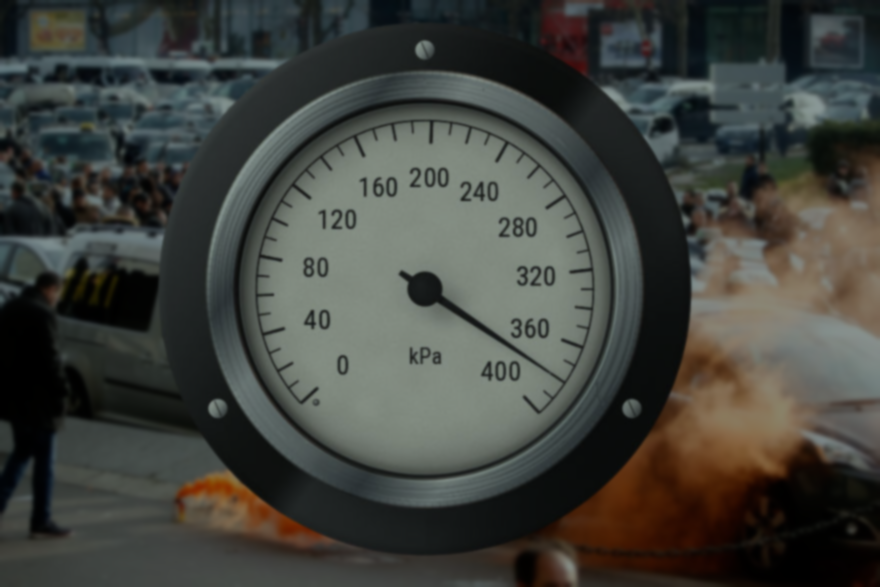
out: 380 kPa
